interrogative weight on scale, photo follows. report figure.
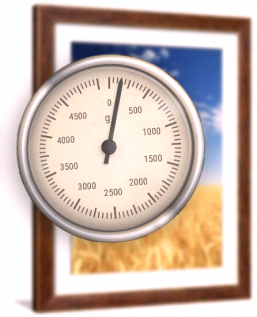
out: 150 g
